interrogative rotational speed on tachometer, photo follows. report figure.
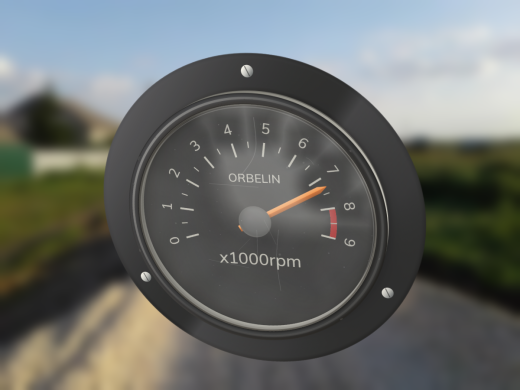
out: 7250 rpm
